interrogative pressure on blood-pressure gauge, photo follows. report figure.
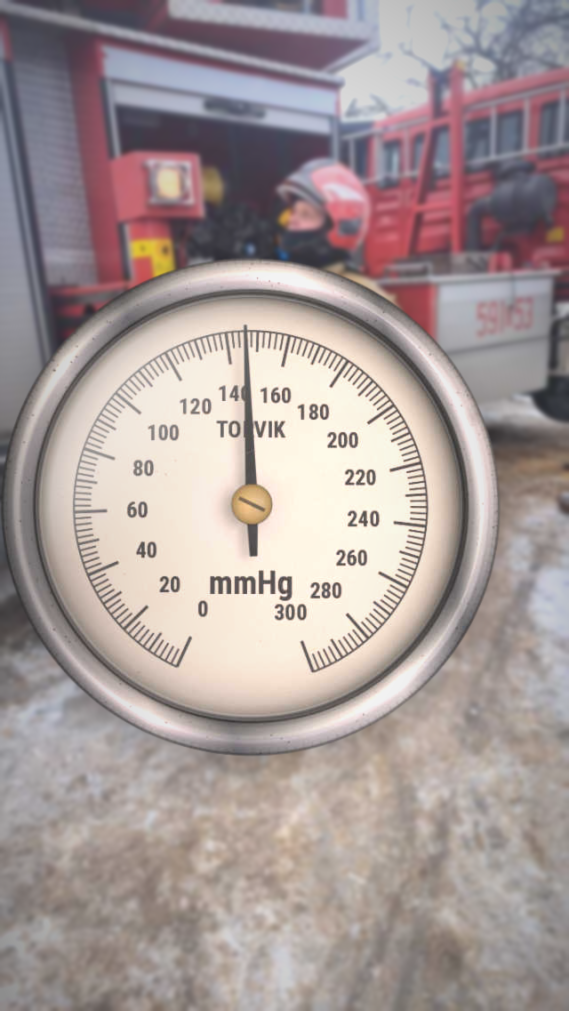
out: 146 mmHg
